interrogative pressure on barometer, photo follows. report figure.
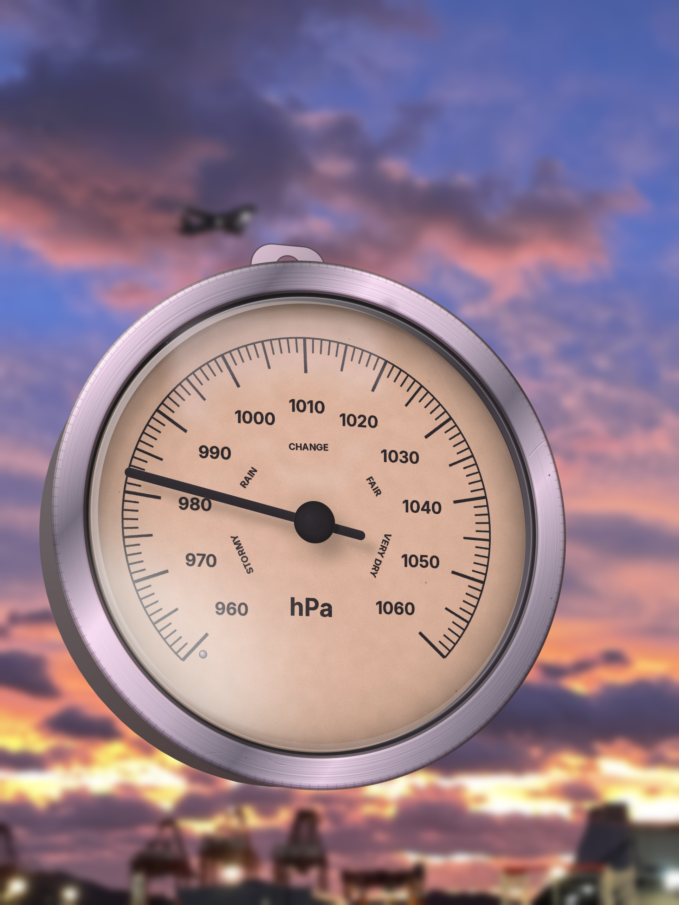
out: 982 hPa
